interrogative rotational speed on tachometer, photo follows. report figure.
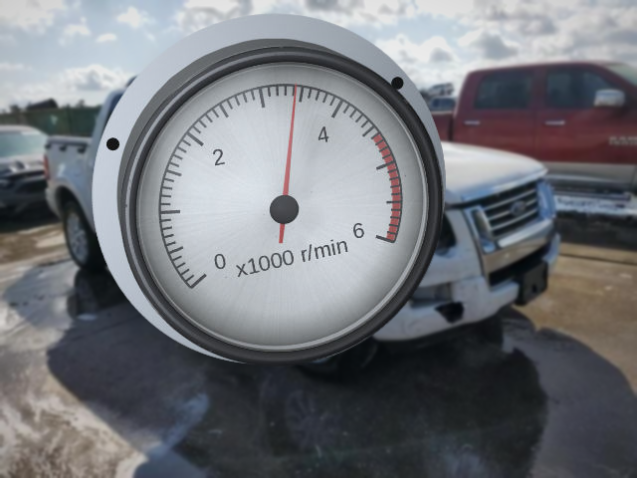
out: 3400 rpm
